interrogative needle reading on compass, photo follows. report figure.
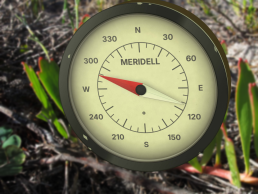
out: 290 °
